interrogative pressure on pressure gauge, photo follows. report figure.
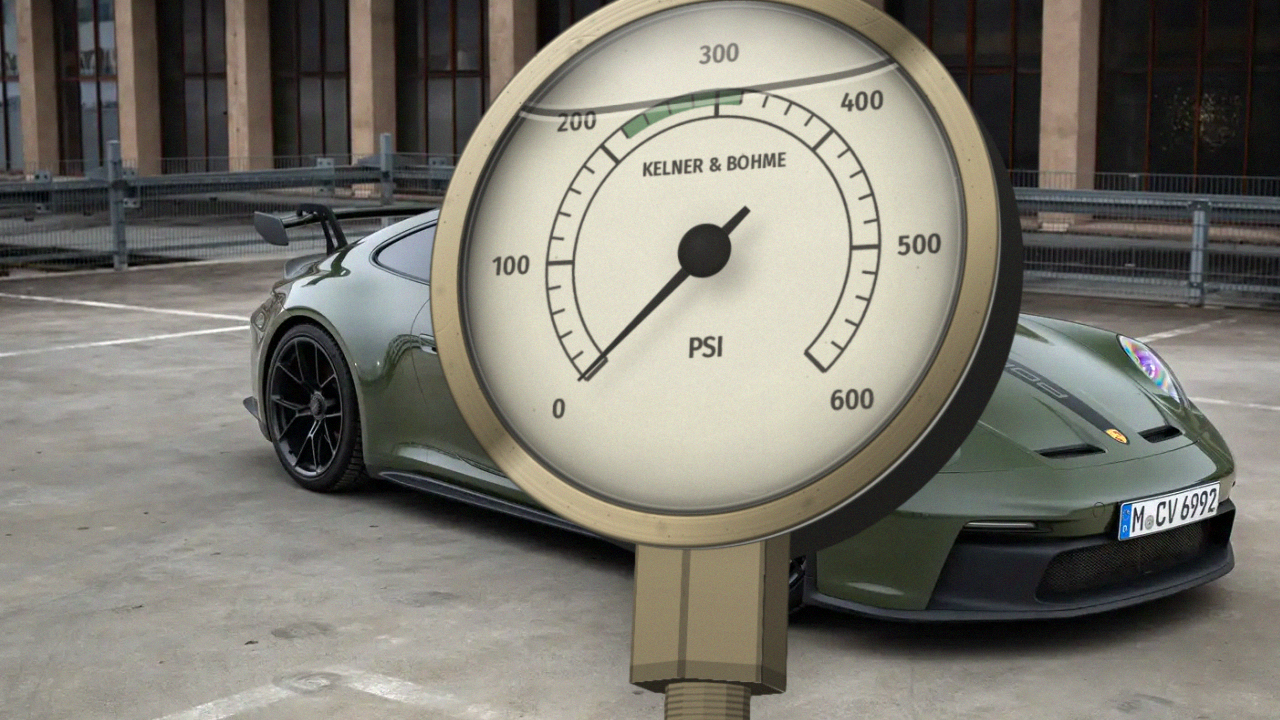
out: 0 psi
